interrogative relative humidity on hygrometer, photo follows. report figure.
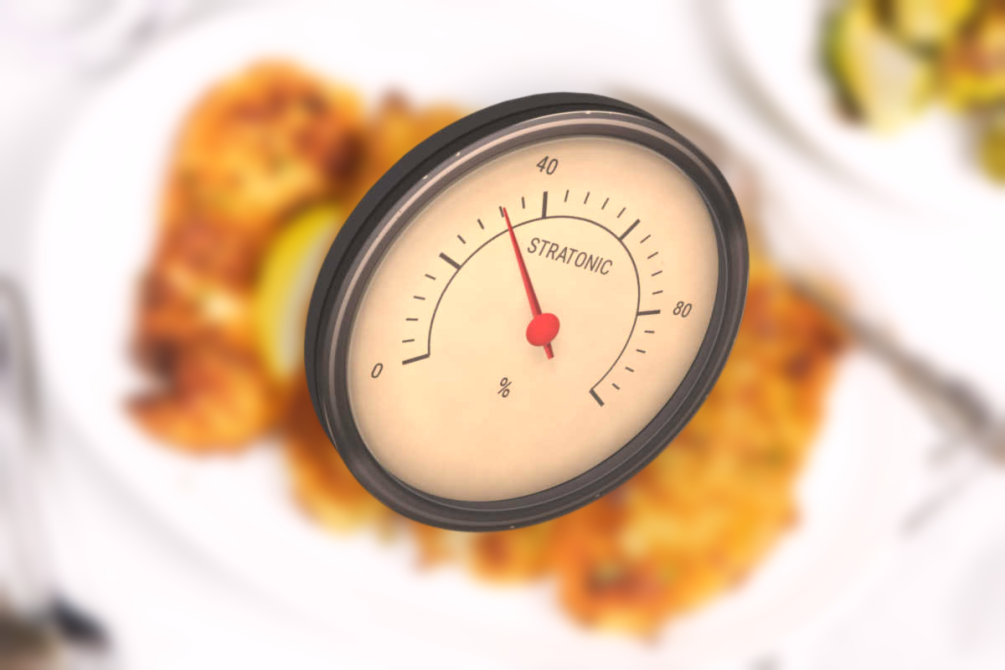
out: 32 %
